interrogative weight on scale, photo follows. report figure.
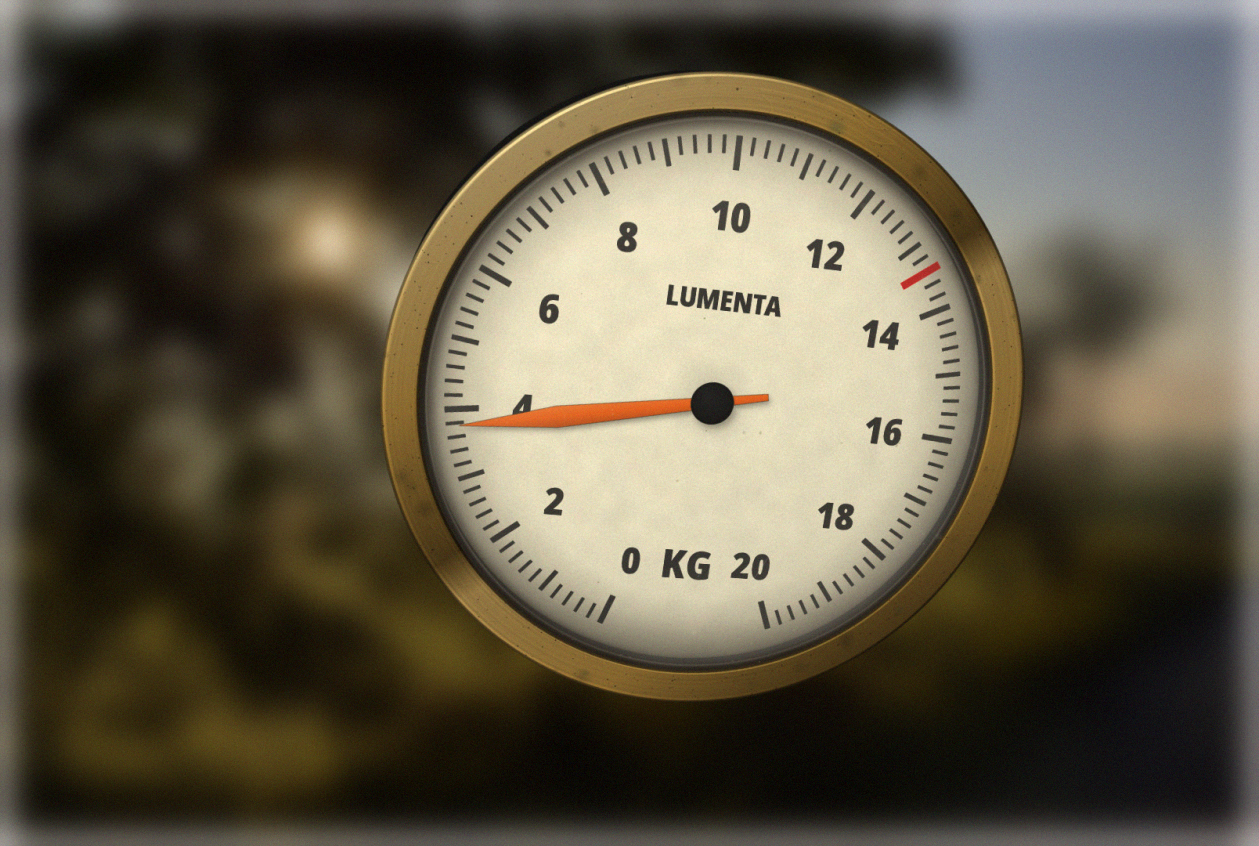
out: 3.8 kg
